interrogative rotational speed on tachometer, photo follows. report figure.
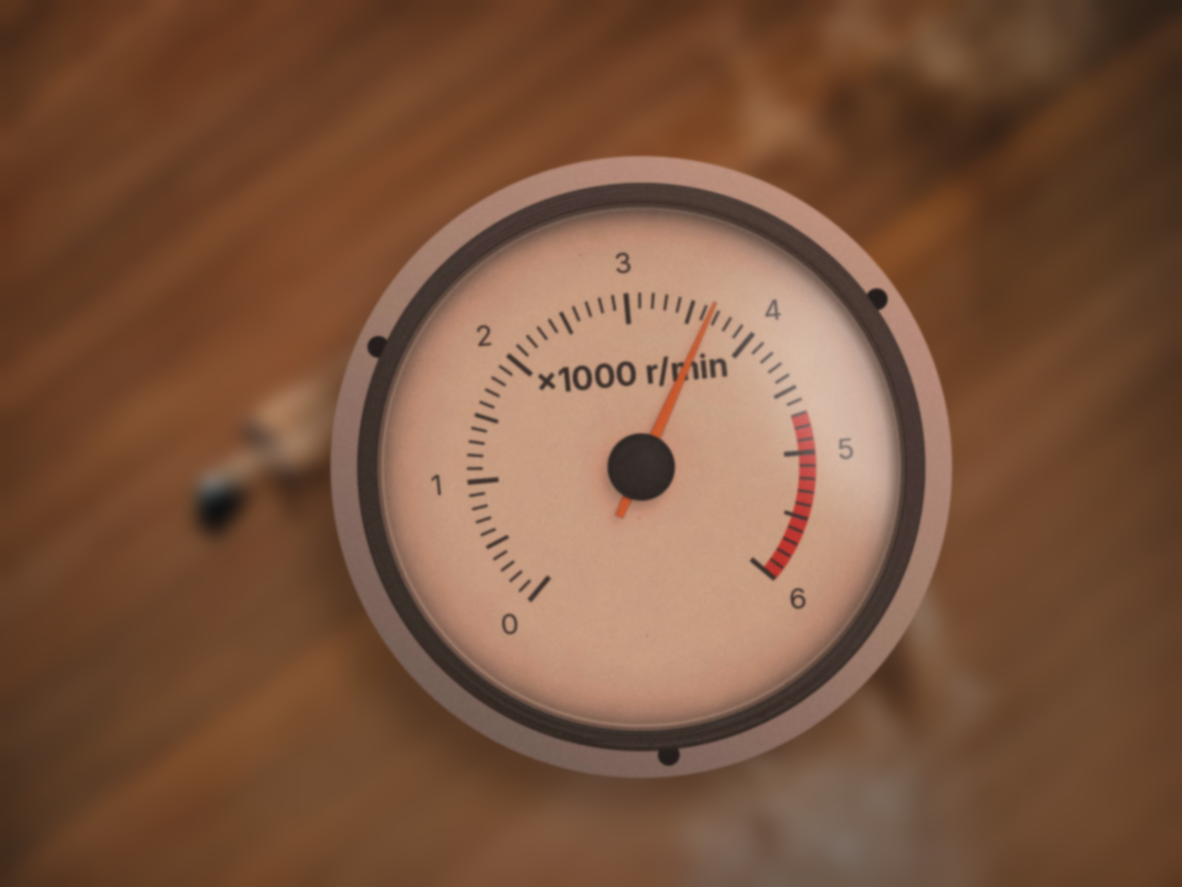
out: 3650 rpm
